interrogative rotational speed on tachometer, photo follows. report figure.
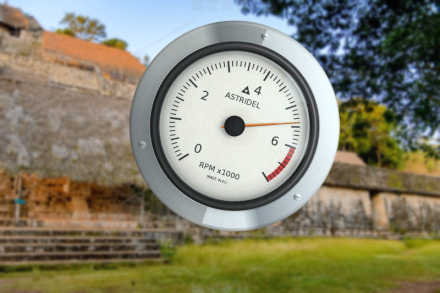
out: 5400 rpm
